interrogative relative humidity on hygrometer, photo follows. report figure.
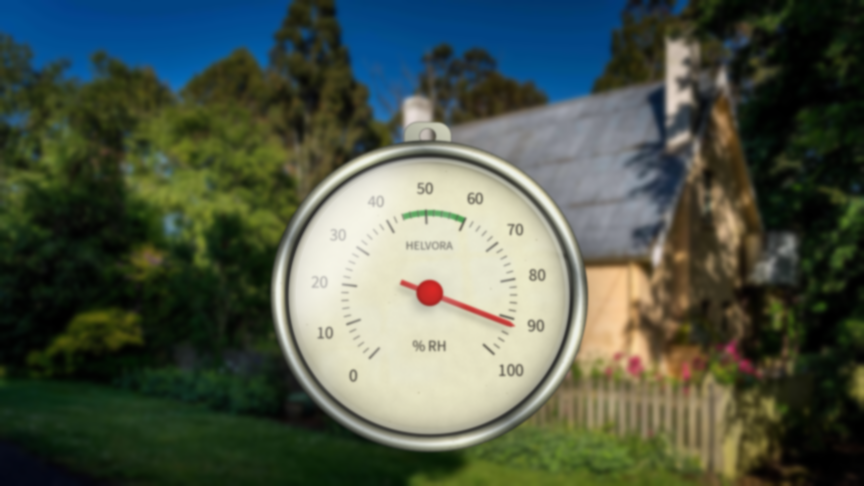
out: 92 %
